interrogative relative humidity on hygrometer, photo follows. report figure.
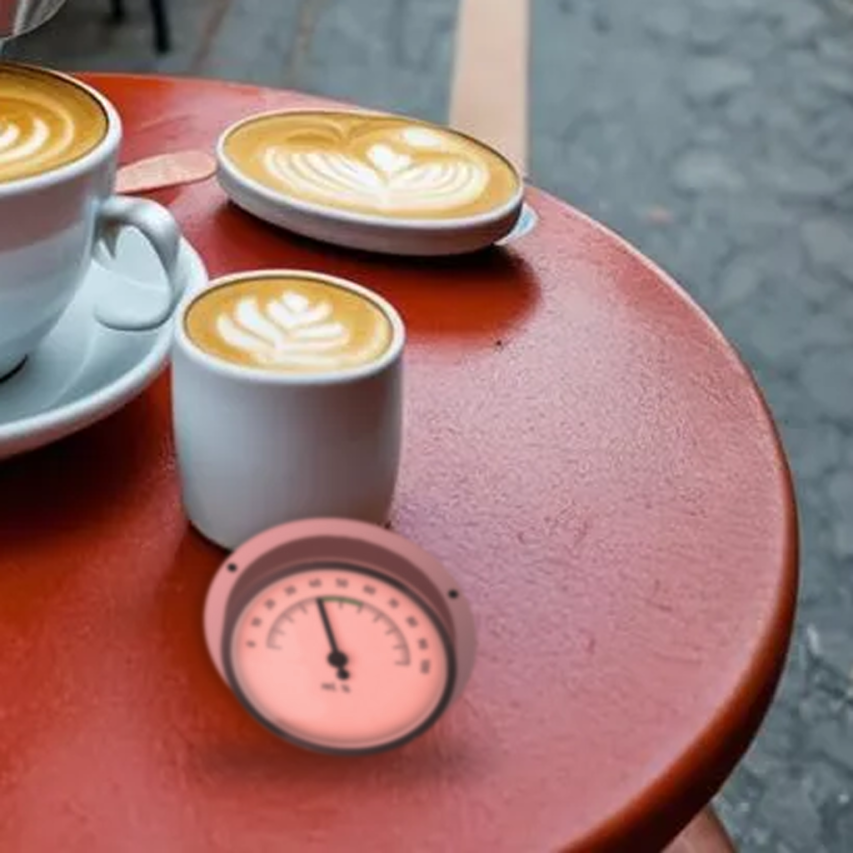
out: 40 %
